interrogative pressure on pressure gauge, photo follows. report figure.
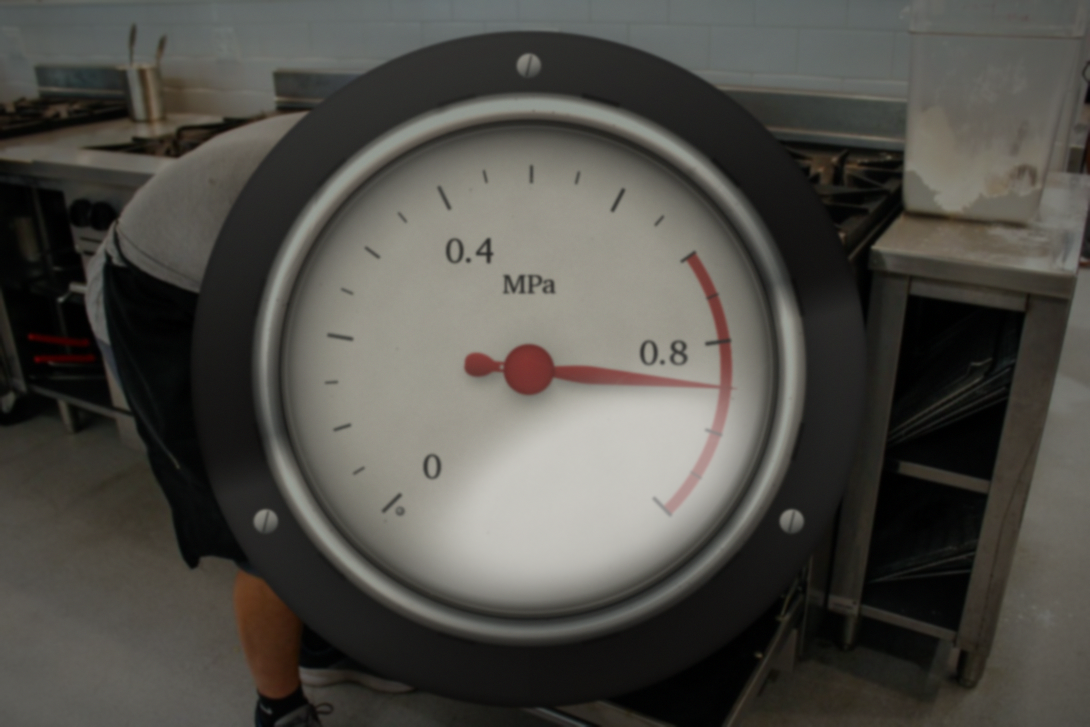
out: 0.85 MPa
